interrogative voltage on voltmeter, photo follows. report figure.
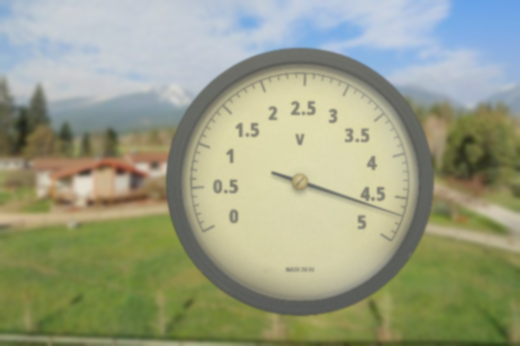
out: 4.7 V
